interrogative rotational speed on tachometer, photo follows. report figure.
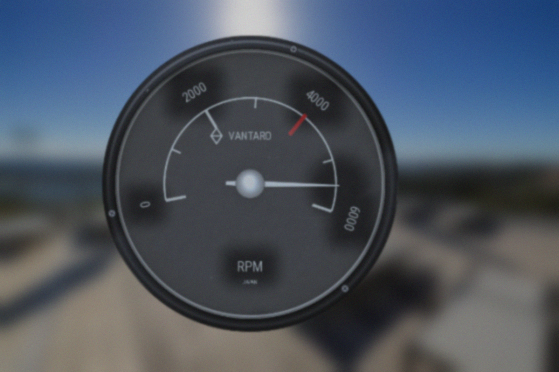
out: 5500 rpm
